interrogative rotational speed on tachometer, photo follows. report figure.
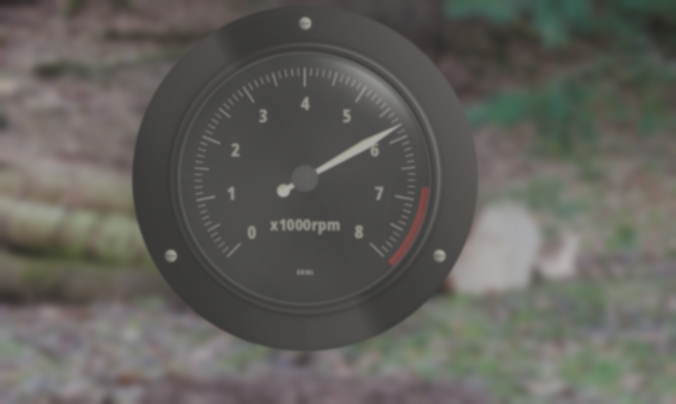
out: 5800 rpm
